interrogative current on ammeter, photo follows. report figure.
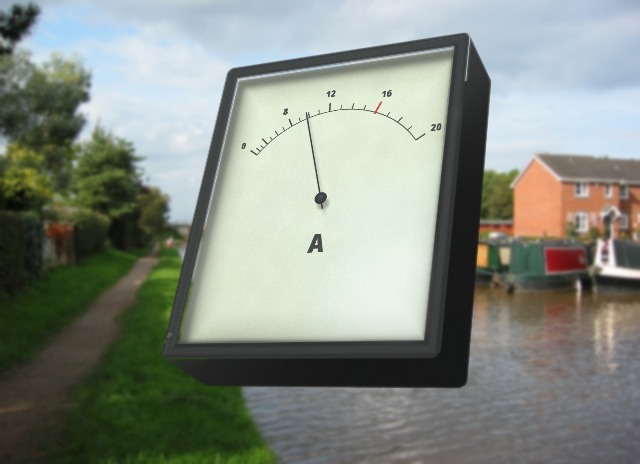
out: 10 A
